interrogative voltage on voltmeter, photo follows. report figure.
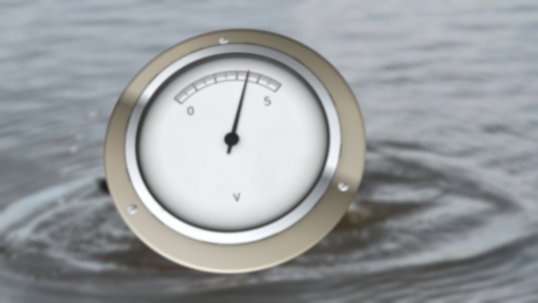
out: 3.5 V
